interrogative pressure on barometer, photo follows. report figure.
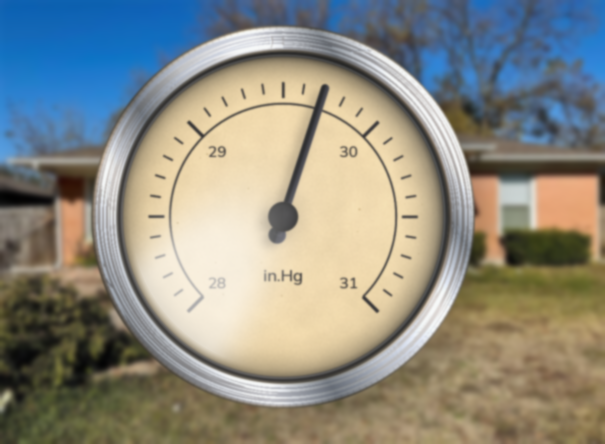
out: 29.7 inHg
